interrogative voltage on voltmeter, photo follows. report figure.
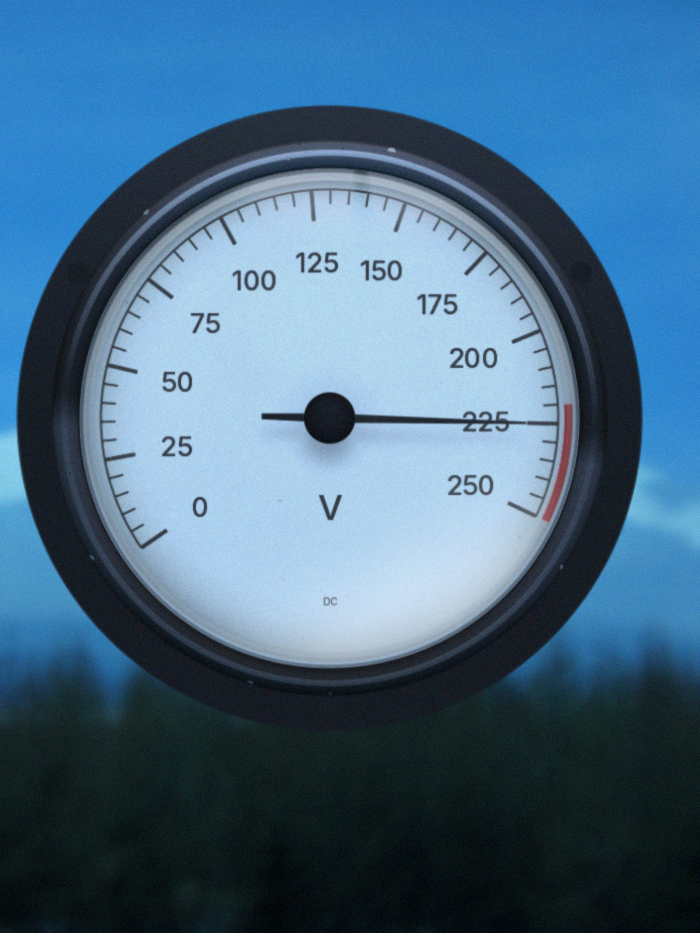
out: 225 V
